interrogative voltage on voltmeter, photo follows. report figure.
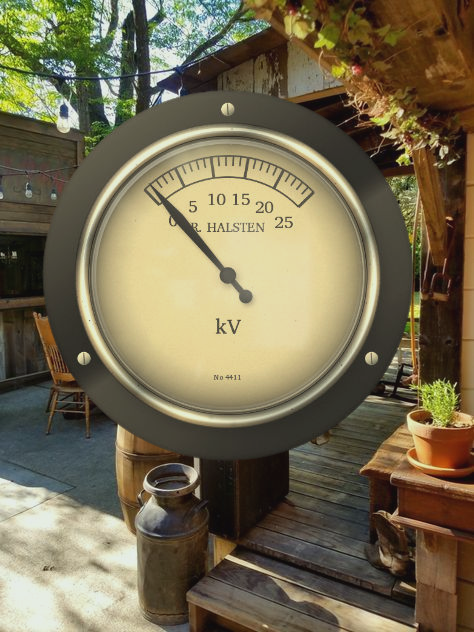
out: 1 kV
